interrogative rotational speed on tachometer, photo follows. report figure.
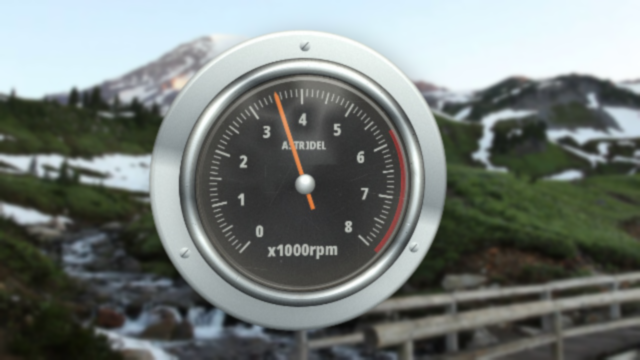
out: 3500 rpm
